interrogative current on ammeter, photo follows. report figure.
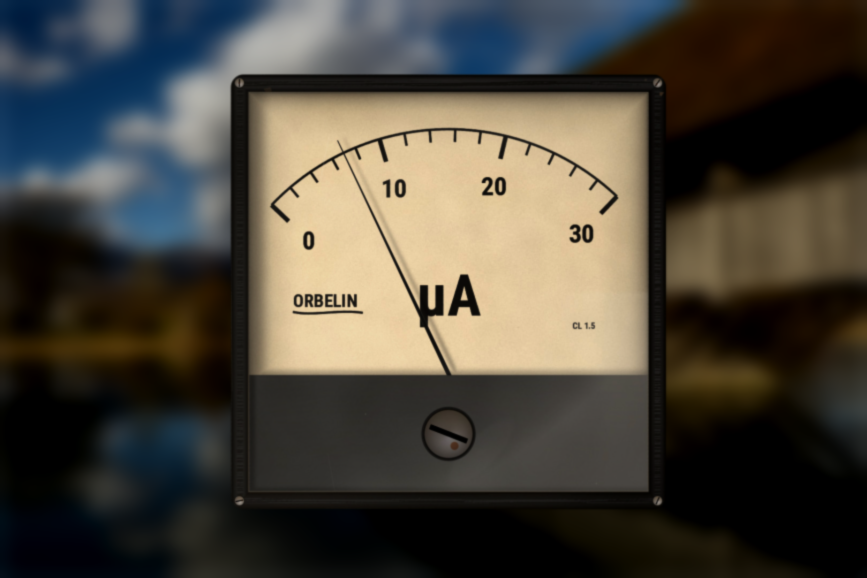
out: 7 µA
